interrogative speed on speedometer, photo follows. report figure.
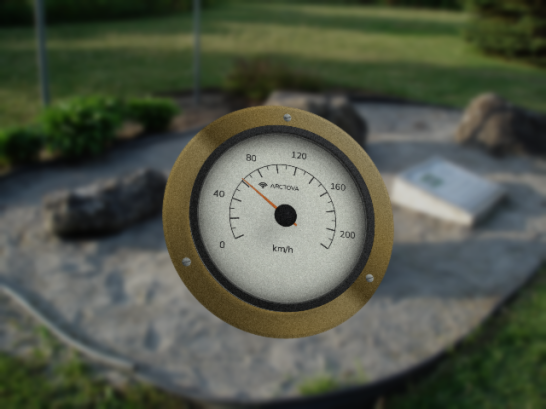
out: 60 km/h
